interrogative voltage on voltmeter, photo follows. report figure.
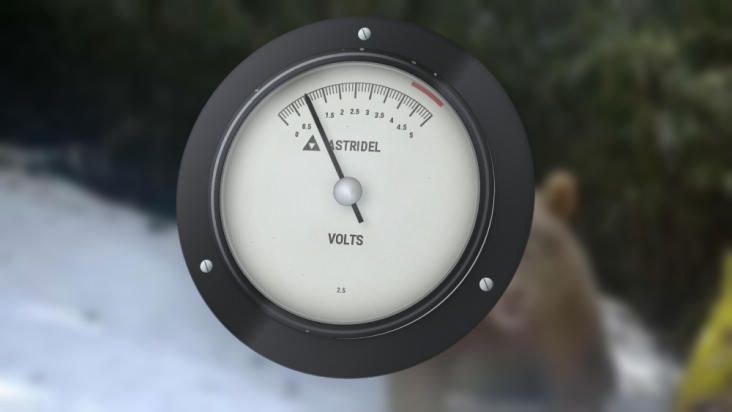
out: 1 V
